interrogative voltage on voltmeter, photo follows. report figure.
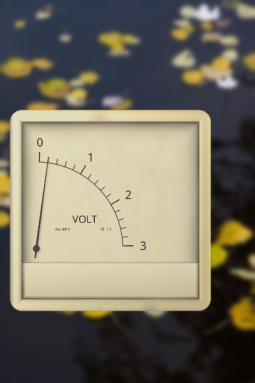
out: 0.2 V
